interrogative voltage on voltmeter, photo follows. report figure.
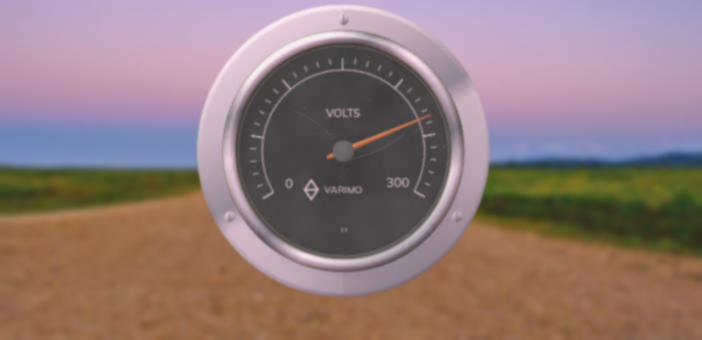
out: 235 V
